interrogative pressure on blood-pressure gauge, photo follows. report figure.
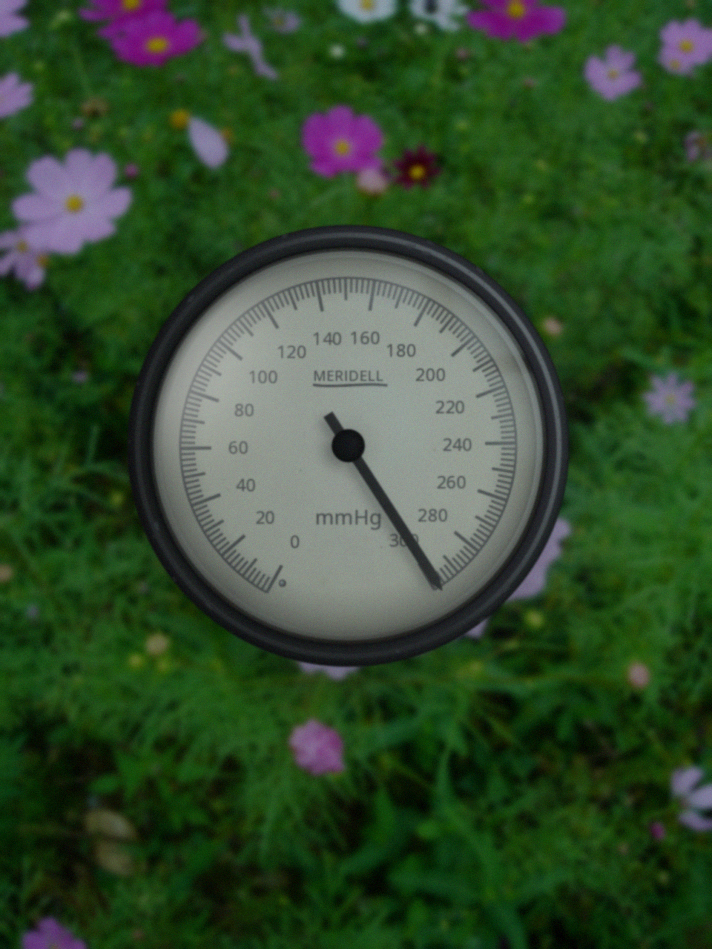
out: 298 mmHg
